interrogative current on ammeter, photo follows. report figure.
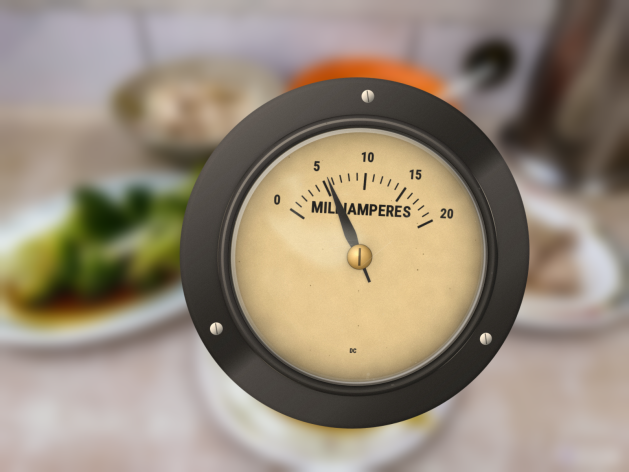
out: 5.5 mA
